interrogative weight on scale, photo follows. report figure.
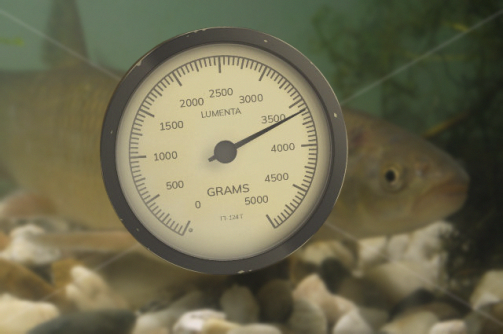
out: 3600 g
